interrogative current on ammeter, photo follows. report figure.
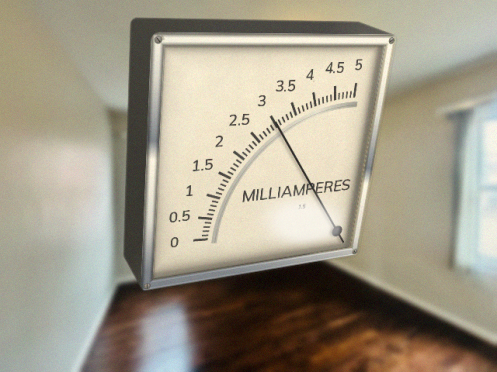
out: 3 mA
